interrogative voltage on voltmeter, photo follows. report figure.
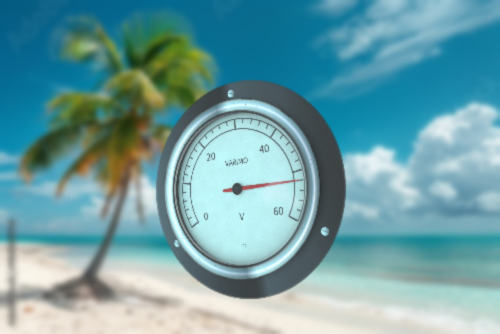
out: 52 V
